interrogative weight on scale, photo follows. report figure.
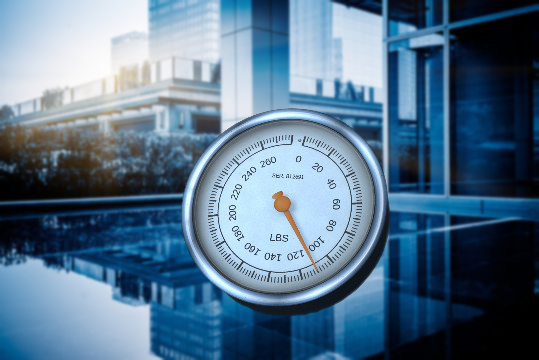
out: 110 lb
